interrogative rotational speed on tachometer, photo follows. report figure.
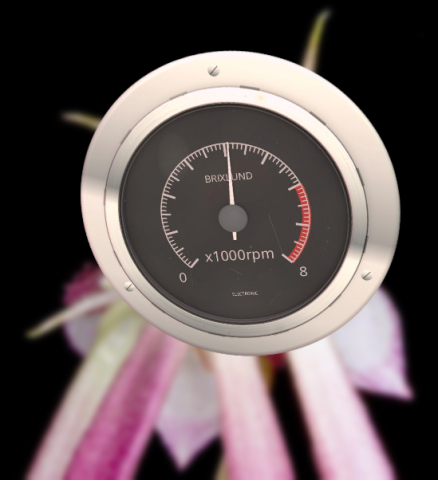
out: 4100 rpm
